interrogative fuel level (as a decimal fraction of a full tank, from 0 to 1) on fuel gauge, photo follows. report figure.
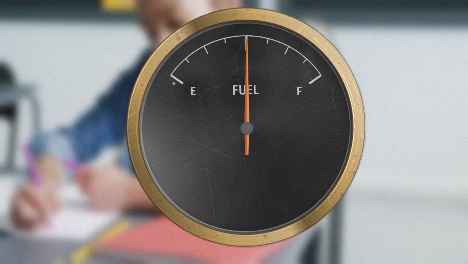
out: 0.5
